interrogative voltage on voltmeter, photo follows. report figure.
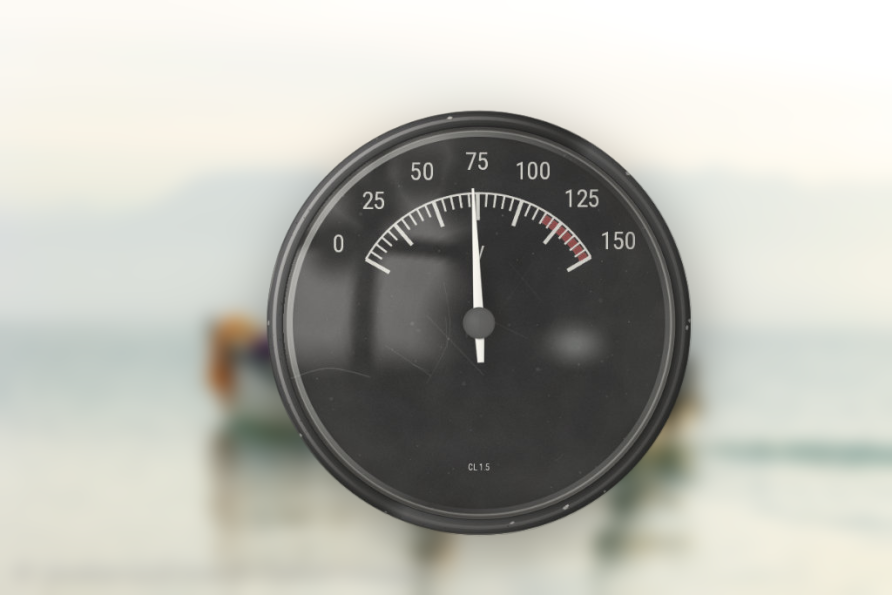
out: 72.5 V
